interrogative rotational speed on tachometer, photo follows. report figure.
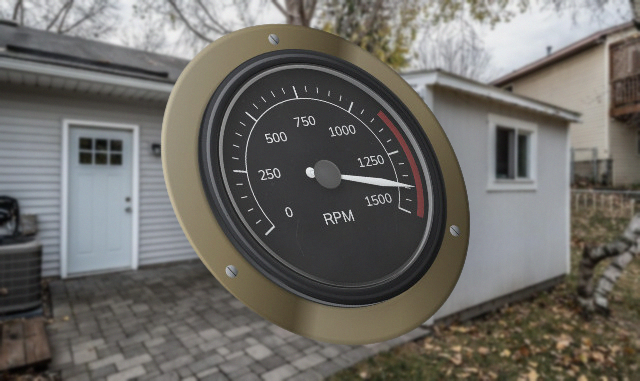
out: 1400 rpm
